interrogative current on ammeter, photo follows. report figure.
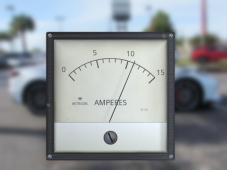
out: 11 A
